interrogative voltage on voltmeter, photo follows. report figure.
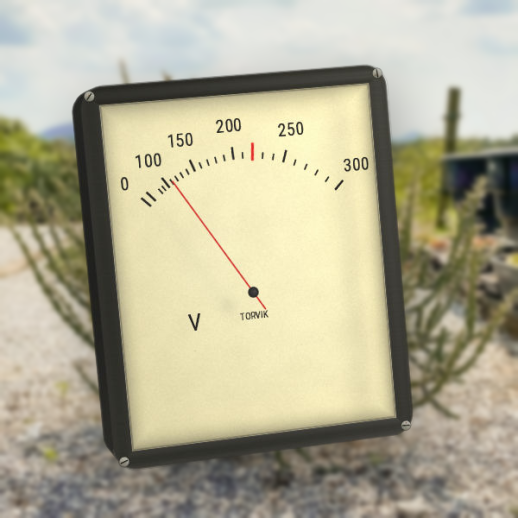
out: 110 V
